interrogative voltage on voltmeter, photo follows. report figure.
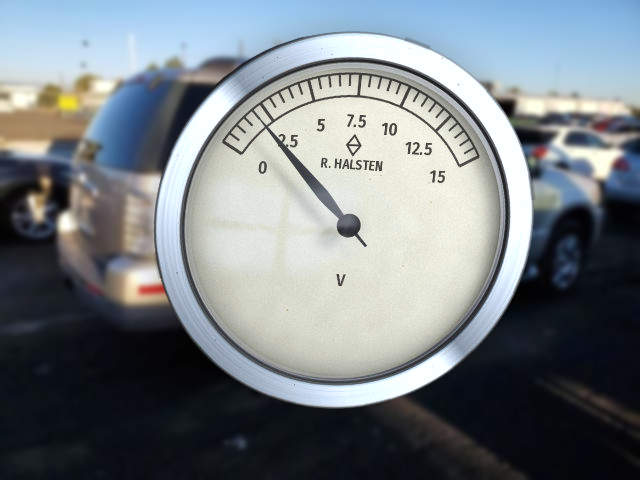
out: 2 V
